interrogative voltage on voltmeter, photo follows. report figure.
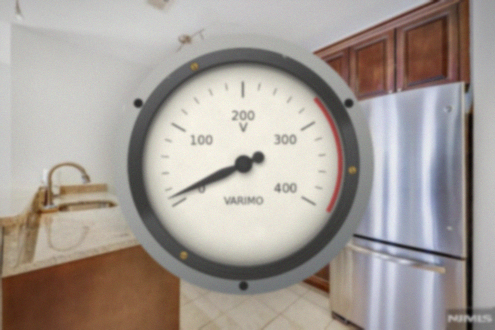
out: 10 V
